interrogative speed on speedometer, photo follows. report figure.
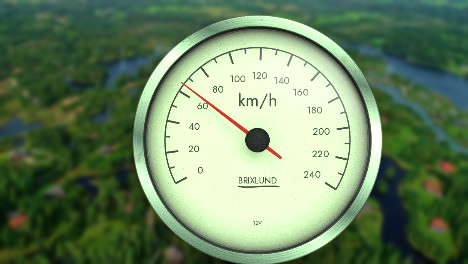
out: 65 km/h
